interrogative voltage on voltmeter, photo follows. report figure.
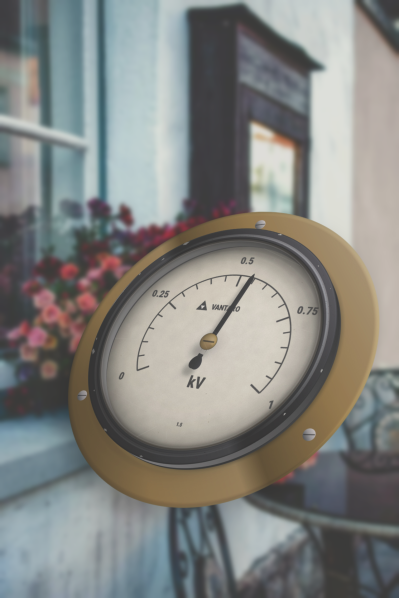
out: 0.55 kV
